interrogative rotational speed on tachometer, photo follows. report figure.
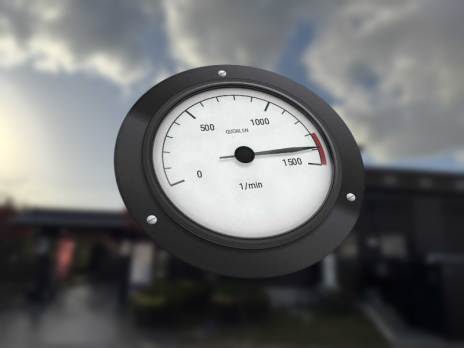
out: 1400 rpm
